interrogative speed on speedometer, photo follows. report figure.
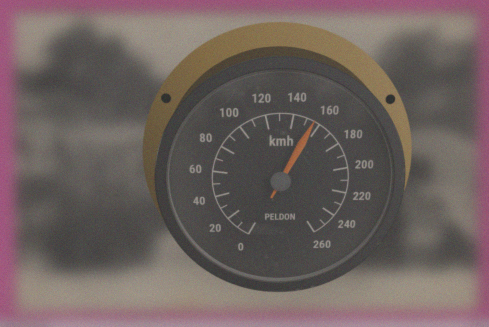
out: 155 km/h
